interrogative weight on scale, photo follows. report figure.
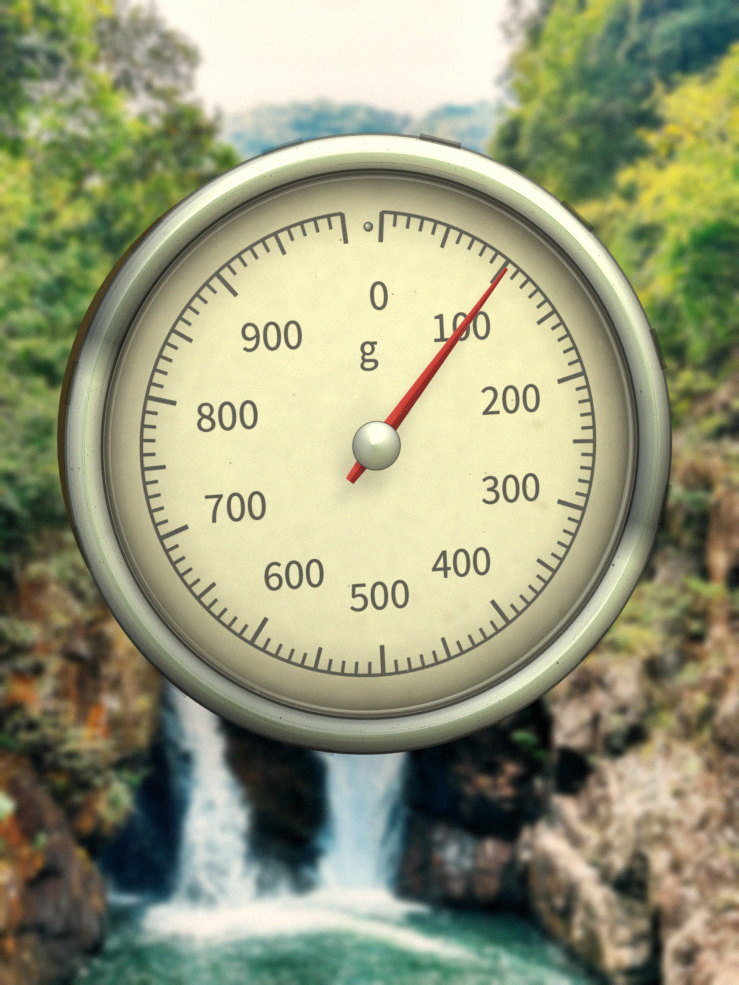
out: 100 g
